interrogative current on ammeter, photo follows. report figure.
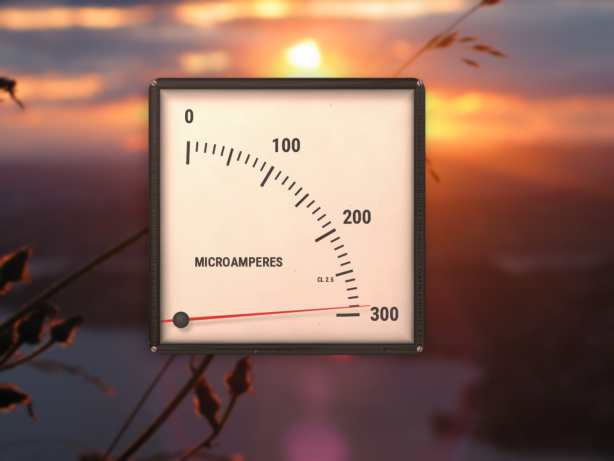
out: 290 µA
